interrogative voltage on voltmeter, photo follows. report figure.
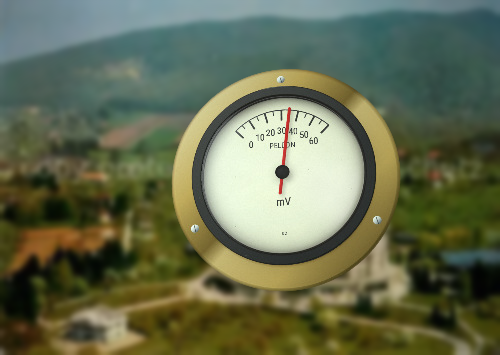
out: 35 mV
